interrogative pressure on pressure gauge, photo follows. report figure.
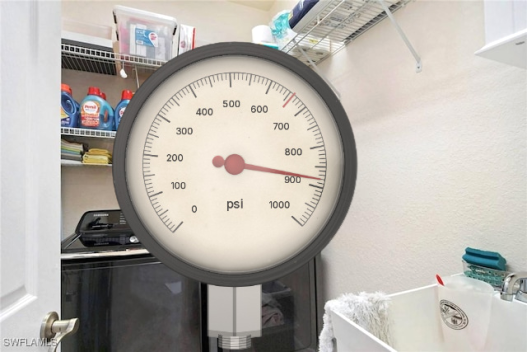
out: 880 psi
